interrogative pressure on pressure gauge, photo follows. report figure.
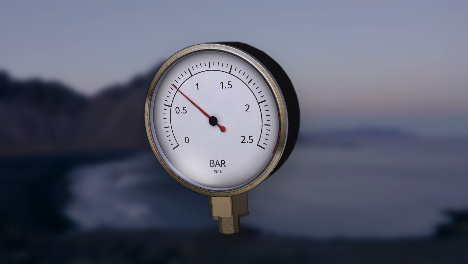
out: 0.75 bar
